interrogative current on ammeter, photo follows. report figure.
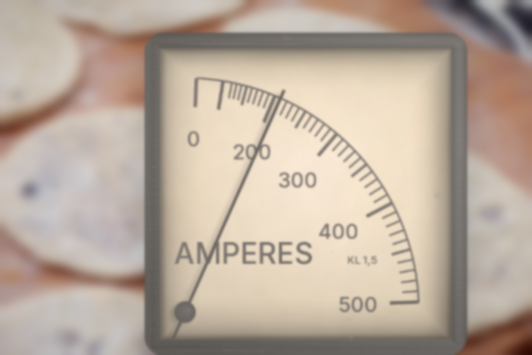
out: 210 A
